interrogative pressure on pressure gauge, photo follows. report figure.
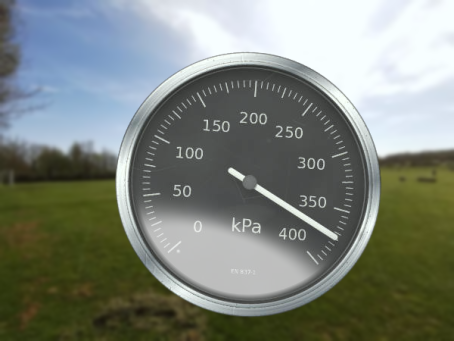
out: 375 kPa
